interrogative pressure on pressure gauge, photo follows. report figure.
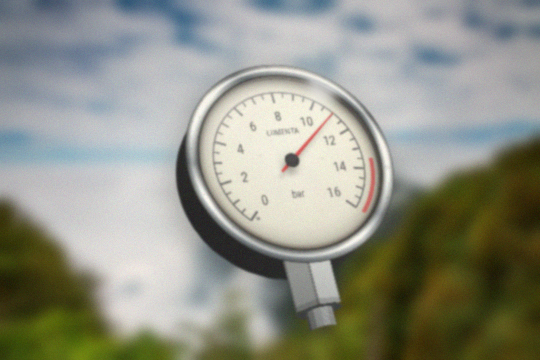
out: 11 bar
